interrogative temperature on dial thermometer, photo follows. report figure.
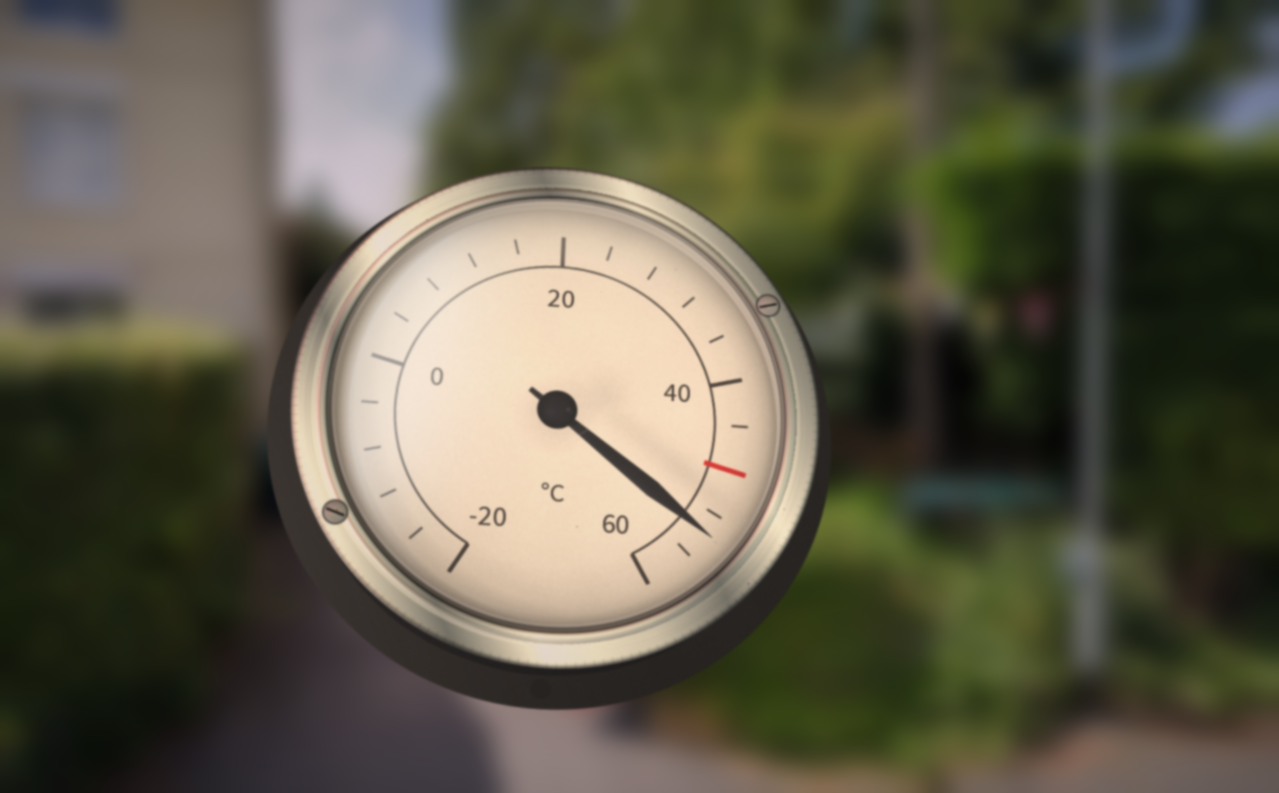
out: 54 °C
